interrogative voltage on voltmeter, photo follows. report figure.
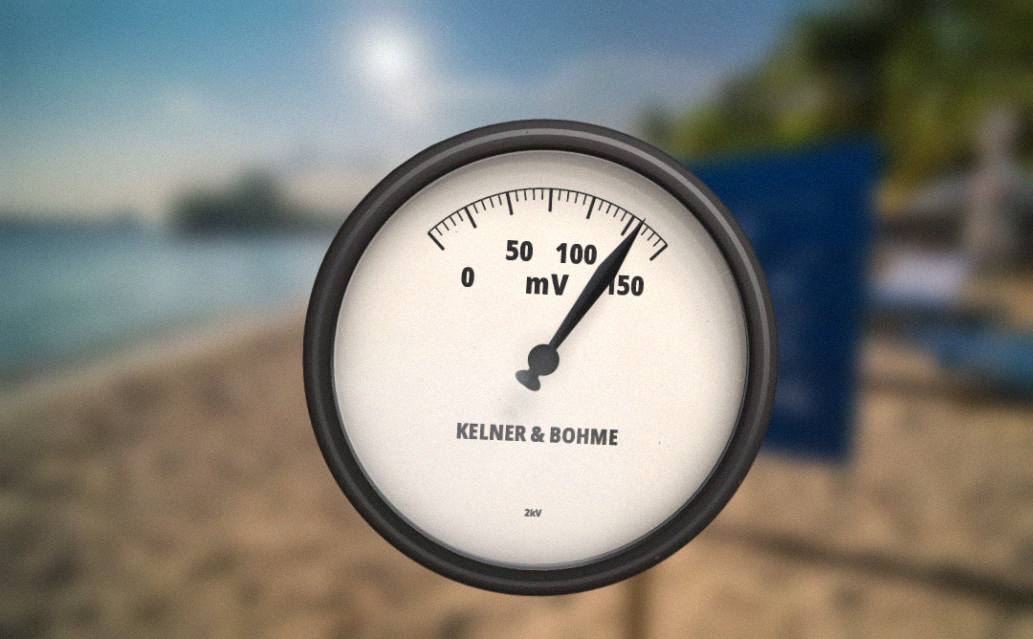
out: 130 mV
